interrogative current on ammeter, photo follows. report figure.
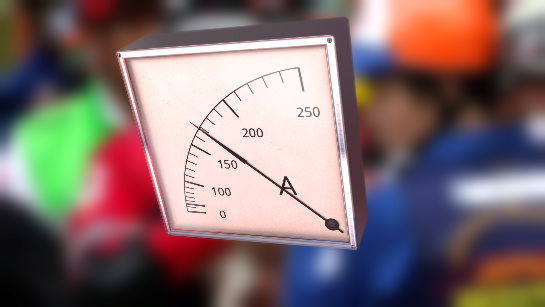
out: 170 A
